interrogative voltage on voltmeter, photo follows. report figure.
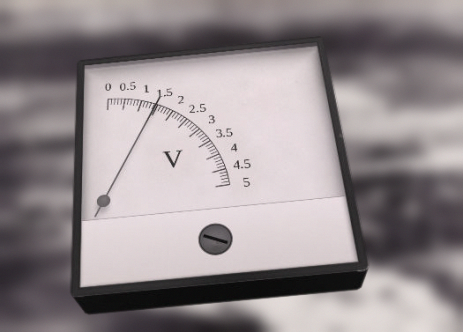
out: 1.5 V
